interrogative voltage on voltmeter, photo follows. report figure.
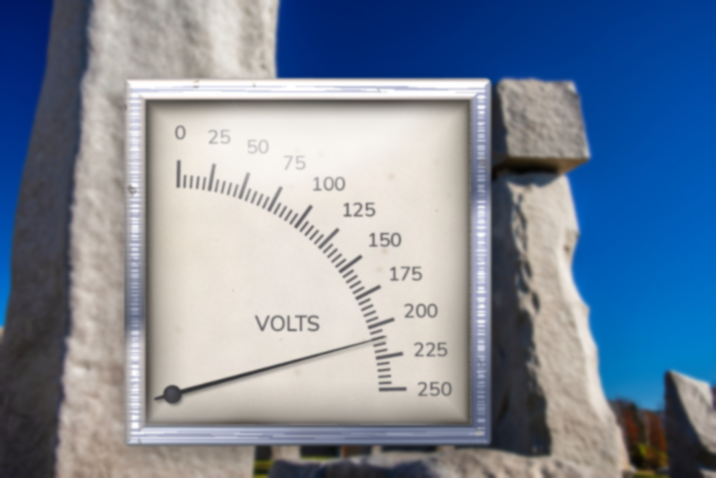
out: 210 V
